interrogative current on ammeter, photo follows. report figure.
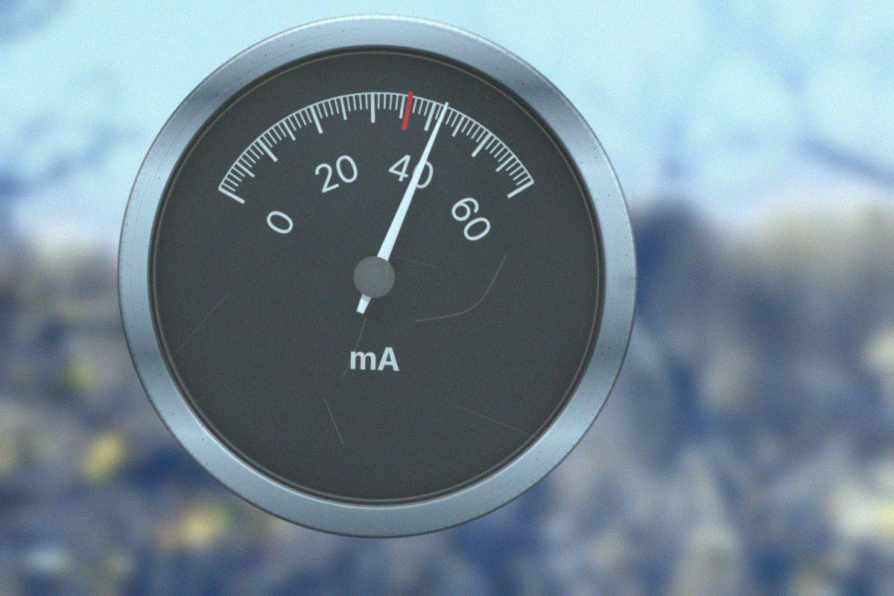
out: 42 mA
